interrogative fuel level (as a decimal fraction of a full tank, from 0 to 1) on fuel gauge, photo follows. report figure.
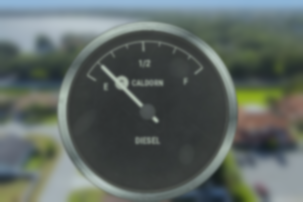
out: 0.125
